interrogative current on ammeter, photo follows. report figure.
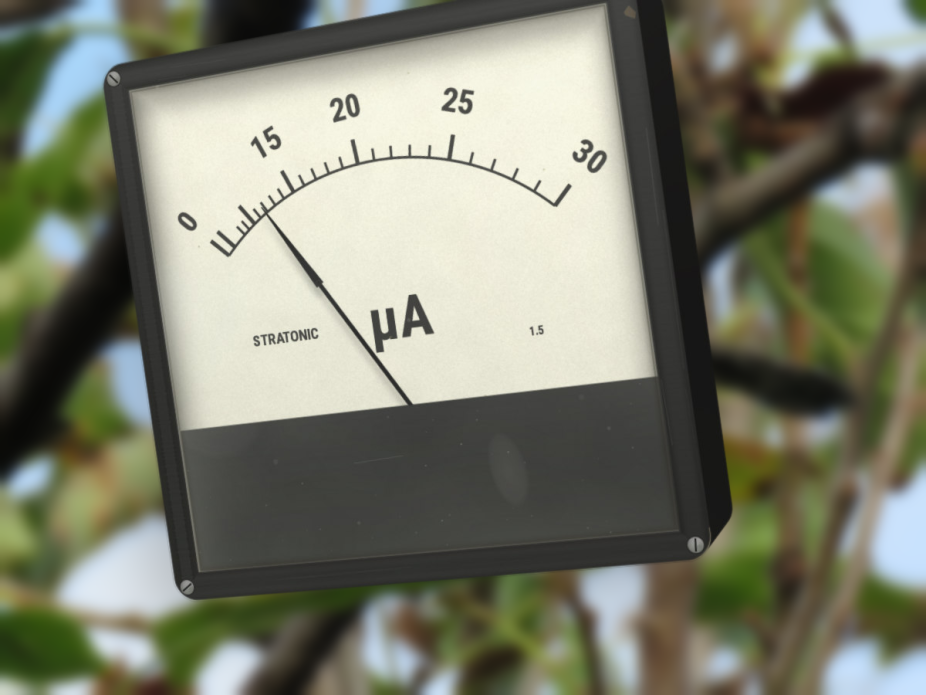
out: 12 µA
